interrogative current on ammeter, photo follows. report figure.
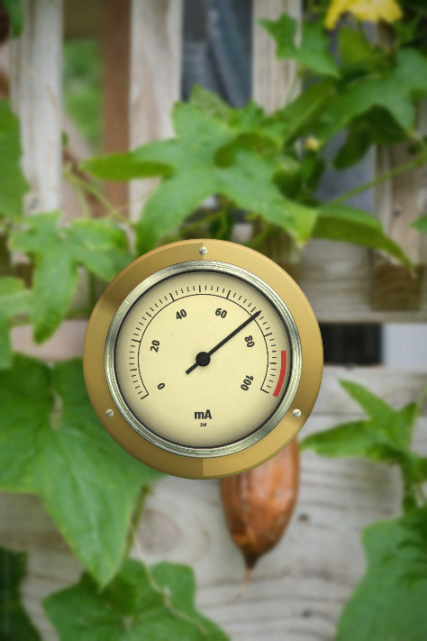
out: 72 mA
